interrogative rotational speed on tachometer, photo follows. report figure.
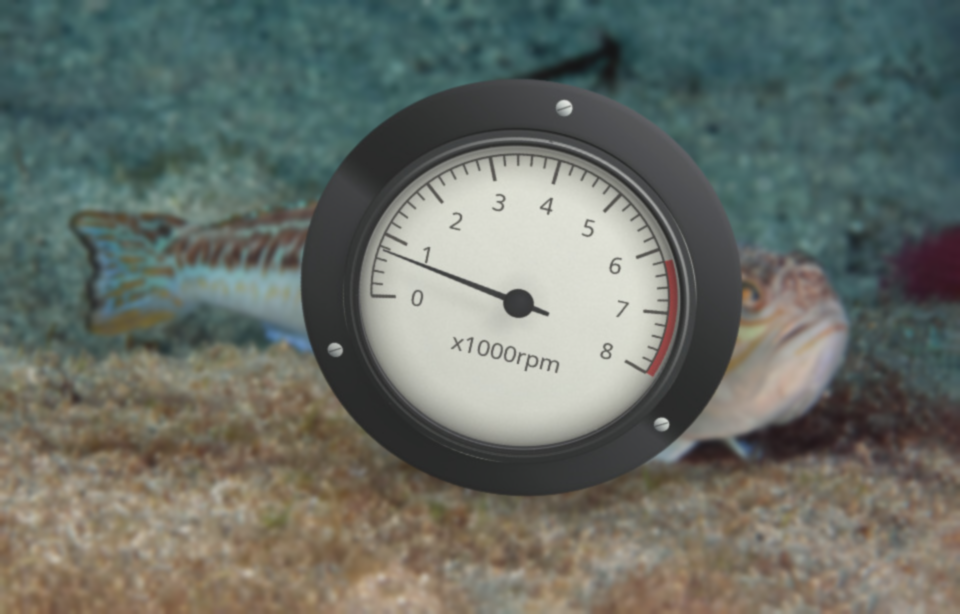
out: 800 rpm
